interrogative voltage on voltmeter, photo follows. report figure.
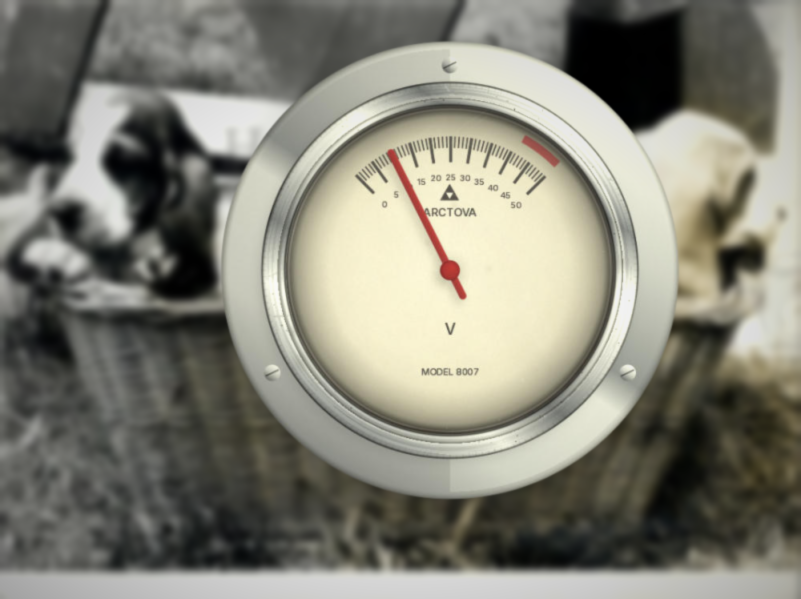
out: 10 V
